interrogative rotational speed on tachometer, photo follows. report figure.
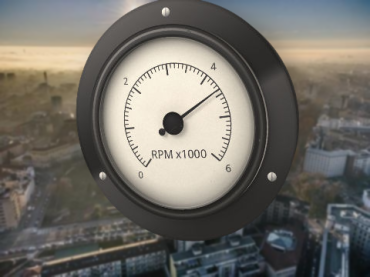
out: 4400 rpm
